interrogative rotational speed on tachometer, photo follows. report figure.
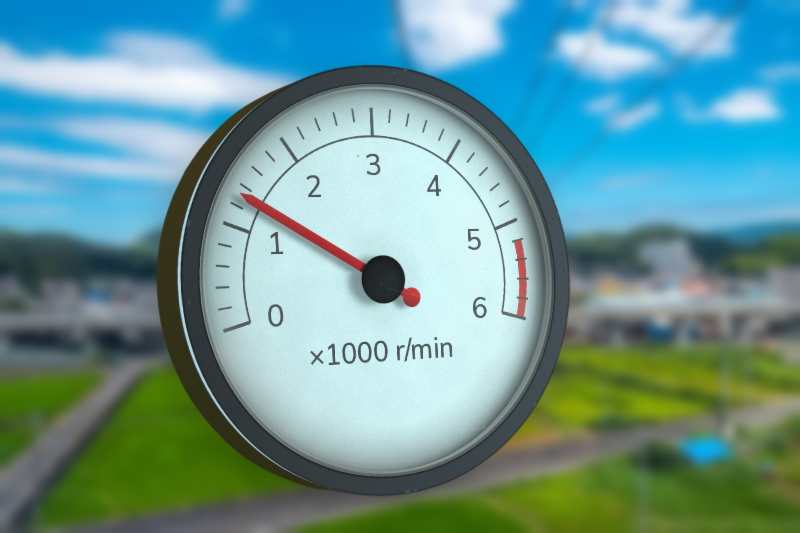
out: 1300 rpm
